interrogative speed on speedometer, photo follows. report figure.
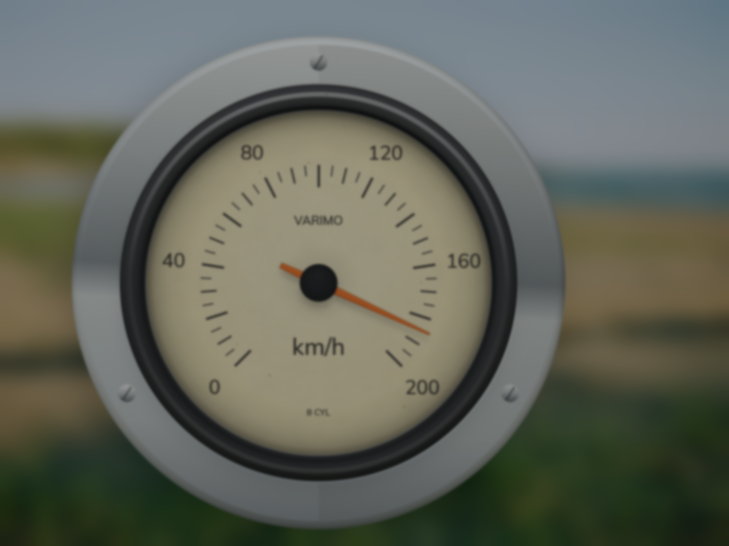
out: 185 km/h
